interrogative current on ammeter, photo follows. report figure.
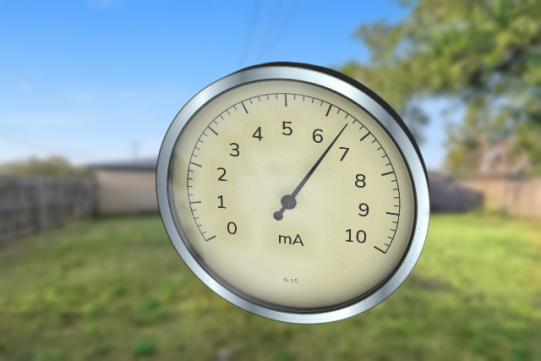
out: 6.5 mA
